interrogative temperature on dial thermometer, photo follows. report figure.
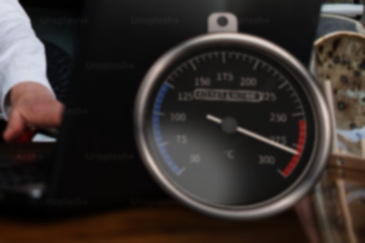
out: 280 °C
